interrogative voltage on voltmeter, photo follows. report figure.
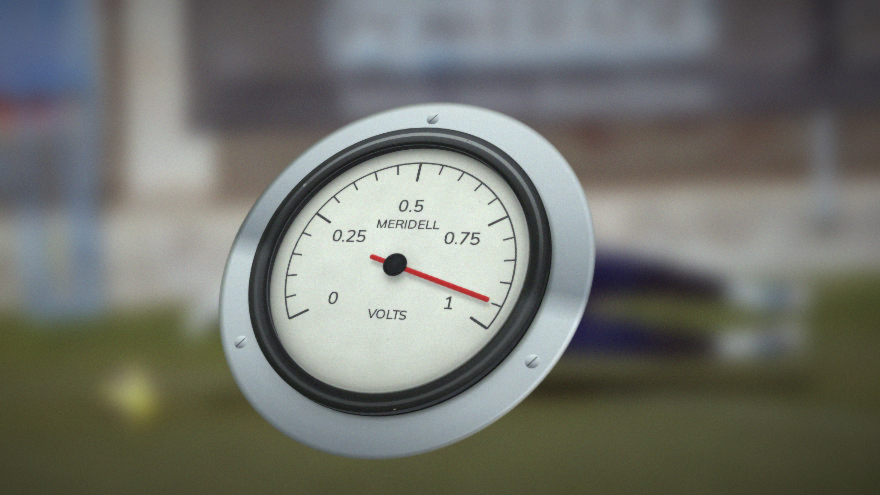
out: 0.95 V
